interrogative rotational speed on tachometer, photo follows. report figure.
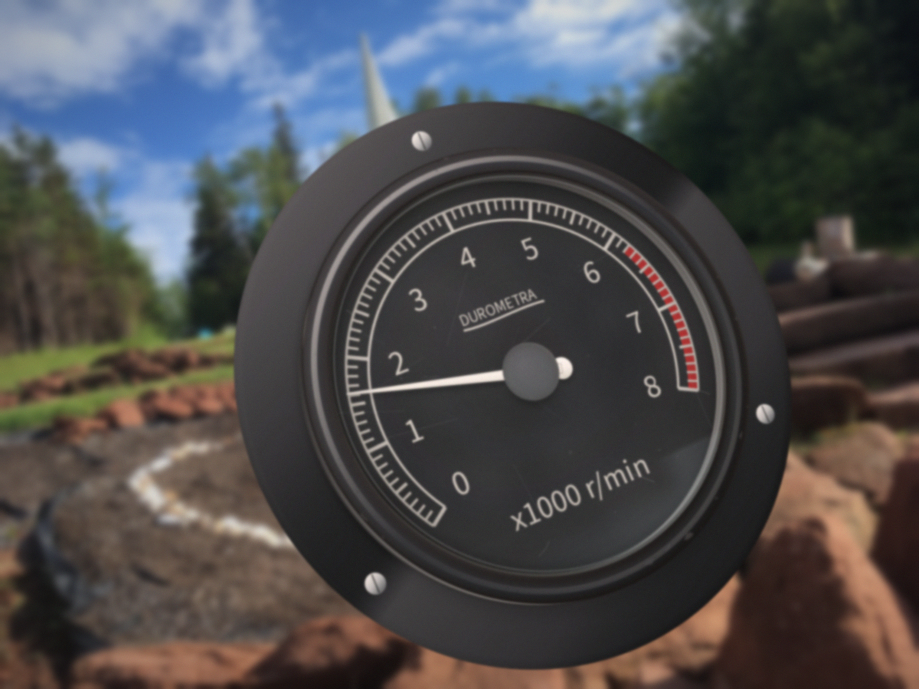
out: 1600 rpm
